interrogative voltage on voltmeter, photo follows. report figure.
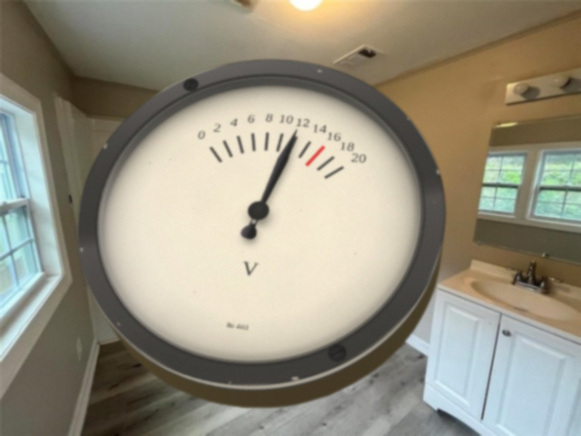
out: 12 V
